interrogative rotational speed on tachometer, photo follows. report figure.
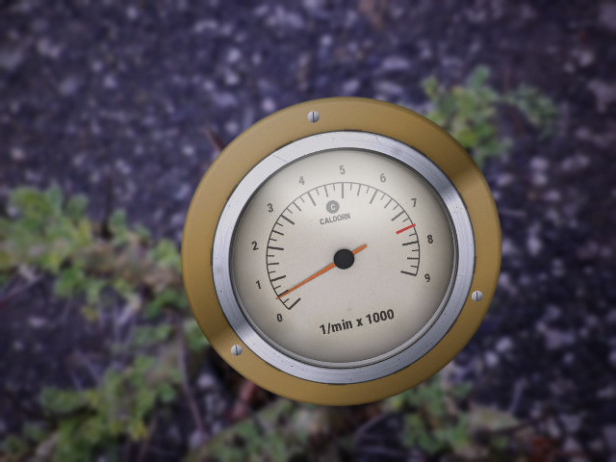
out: 500 rpm
